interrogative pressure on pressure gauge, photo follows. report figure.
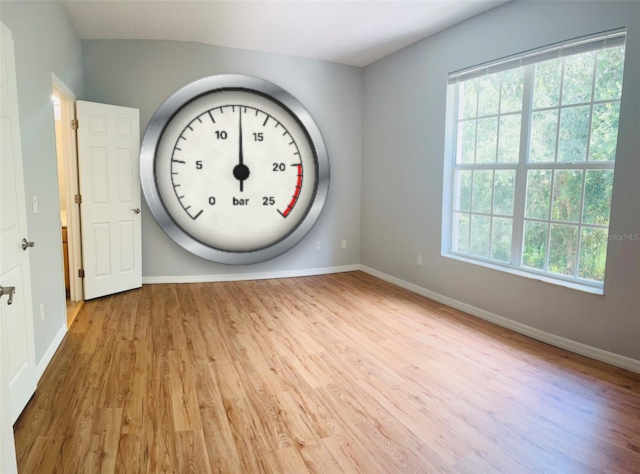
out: 12.5 bar
